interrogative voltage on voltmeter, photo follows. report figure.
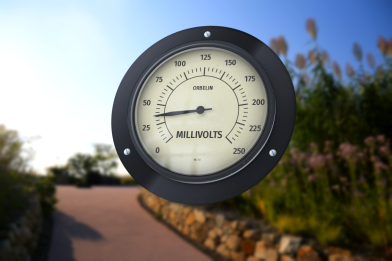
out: 35 mV
